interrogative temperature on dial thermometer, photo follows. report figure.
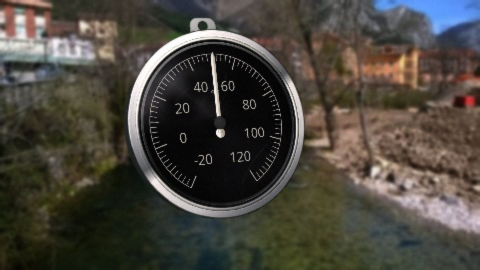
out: 50 °F
